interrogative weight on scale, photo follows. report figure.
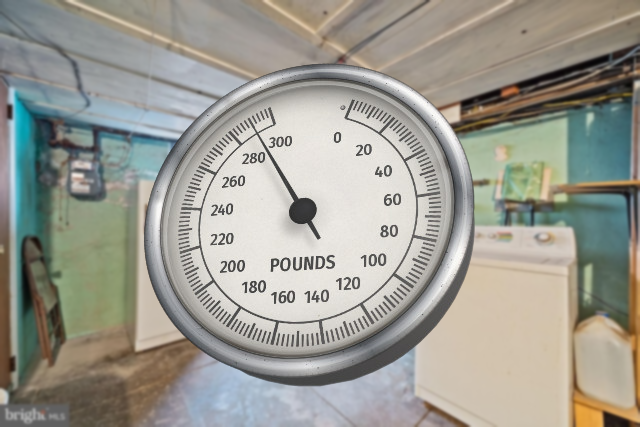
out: 290 lb
